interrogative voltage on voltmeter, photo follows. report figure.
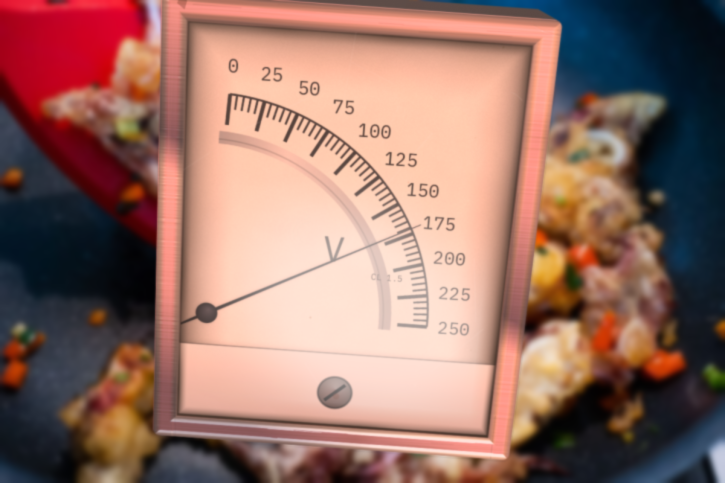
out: 170 V
